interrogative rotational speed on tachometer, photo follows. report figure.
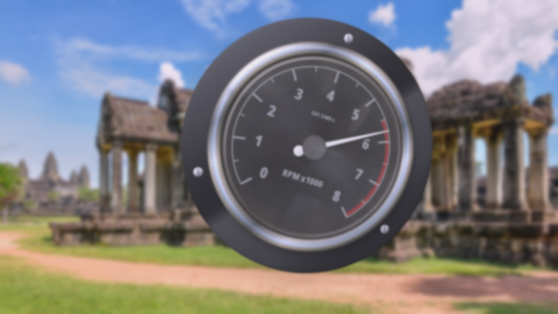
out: 5750 rpm
